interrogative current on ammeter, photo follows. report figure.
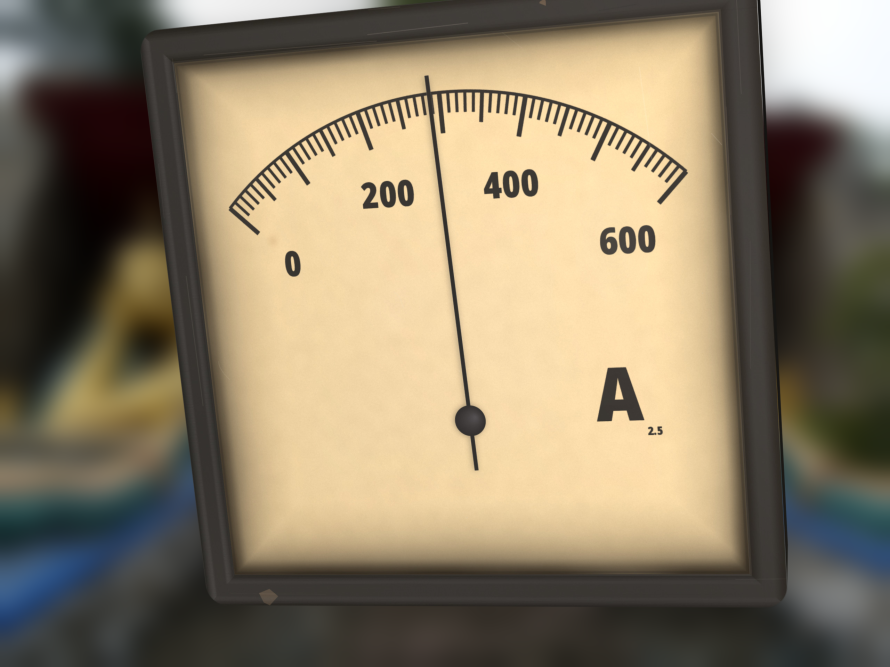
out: 290 A
